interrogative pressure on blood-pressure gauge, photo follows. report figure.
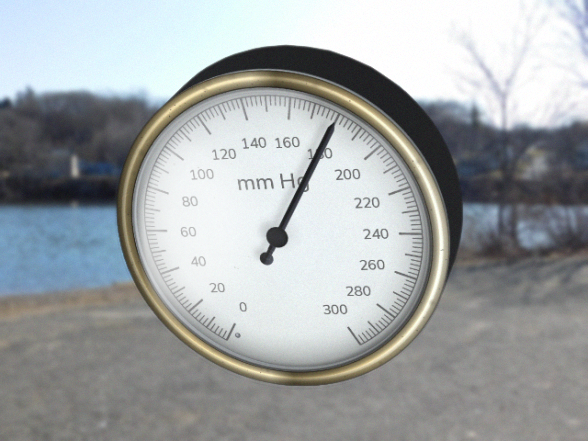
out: 180 mmHg
